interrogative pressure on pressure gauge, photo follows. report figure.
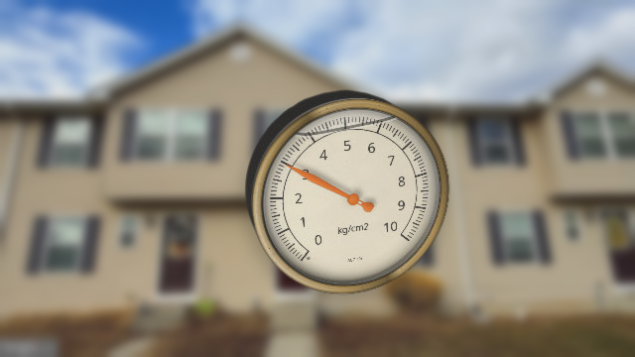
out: 3 kg/cm²
